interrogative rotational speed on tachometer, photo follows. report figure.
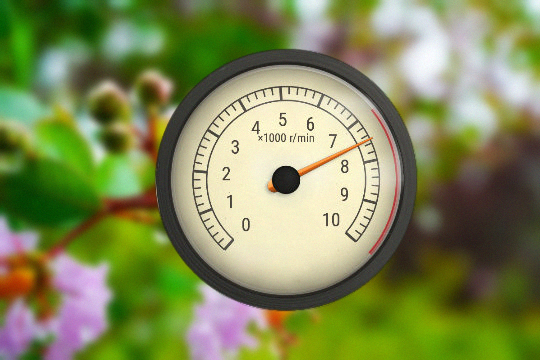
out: 7500 rpm
